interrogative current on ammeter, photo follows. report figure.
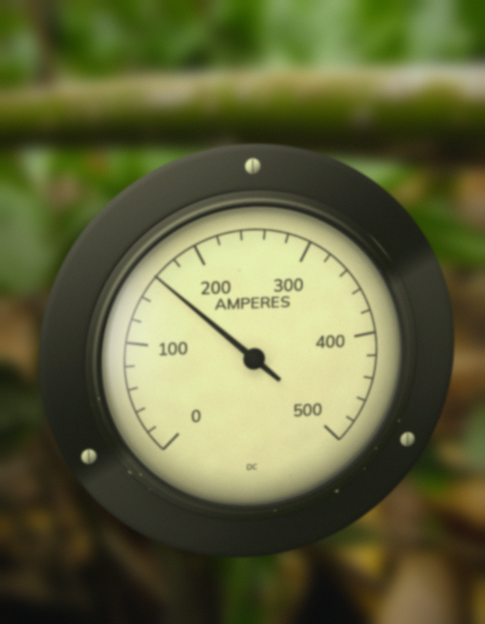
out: 160 A
